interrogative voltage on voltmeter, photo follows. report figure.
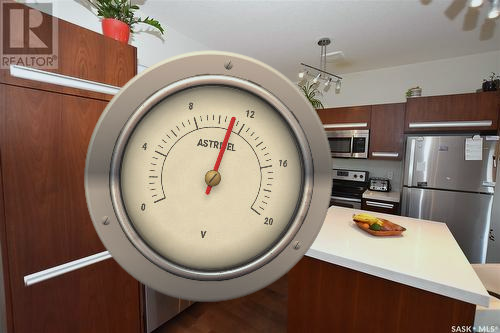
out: 11 V
